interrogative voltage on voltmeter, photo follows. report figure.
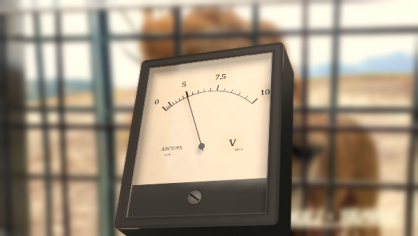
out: 5 V
